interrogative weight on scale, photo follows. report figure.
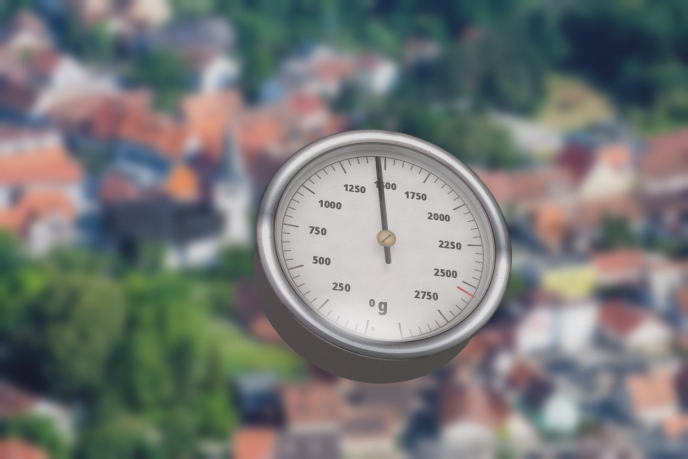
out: 1450 g
